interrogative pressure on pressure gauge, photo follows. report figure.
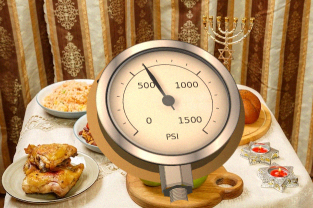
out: 600 psi
